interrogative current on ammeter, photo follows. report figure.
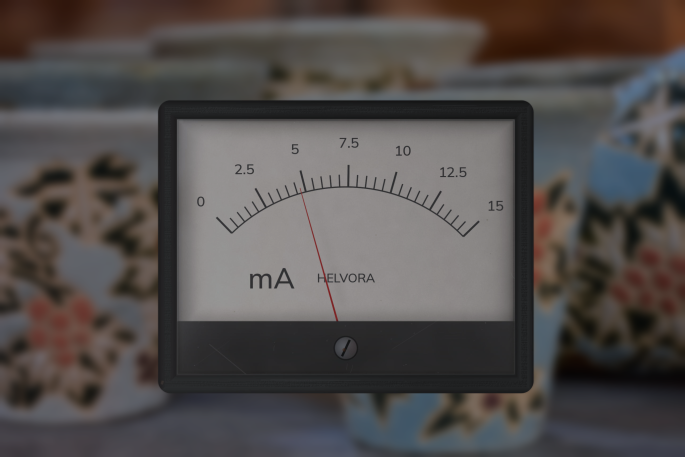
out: 4.75 mA
